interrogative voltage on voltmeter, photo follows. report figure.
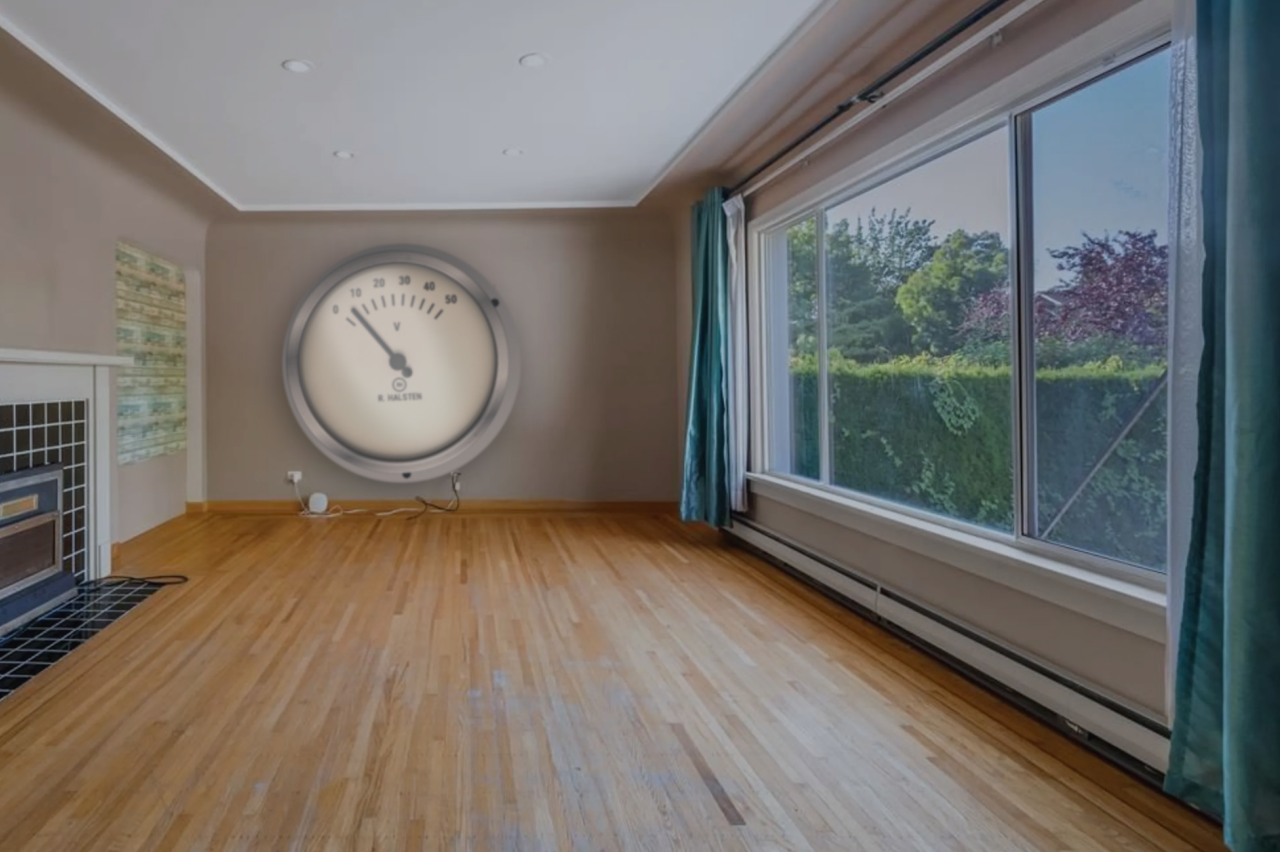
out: 5 V
